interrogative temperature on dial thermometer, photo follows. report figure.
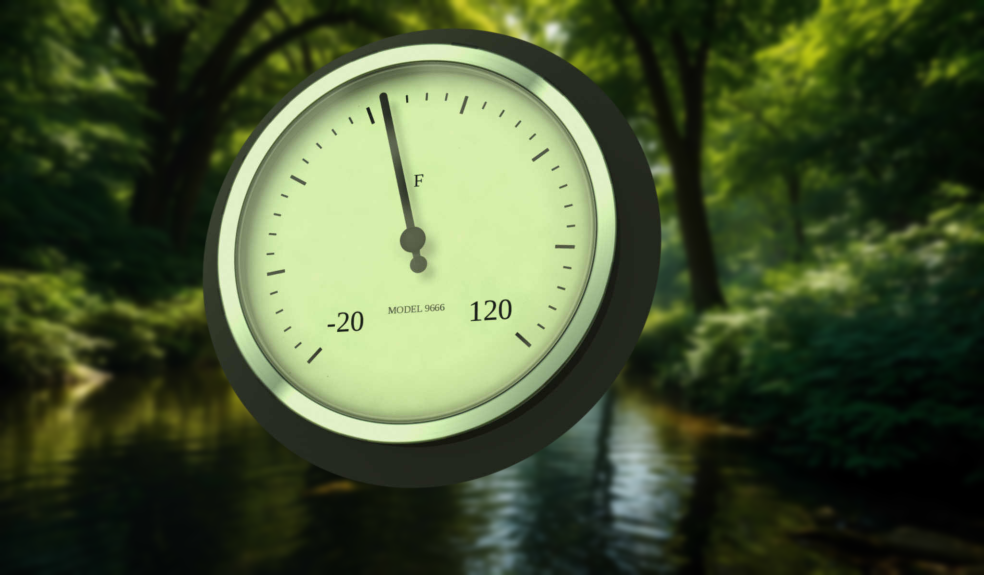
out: 44 °F
